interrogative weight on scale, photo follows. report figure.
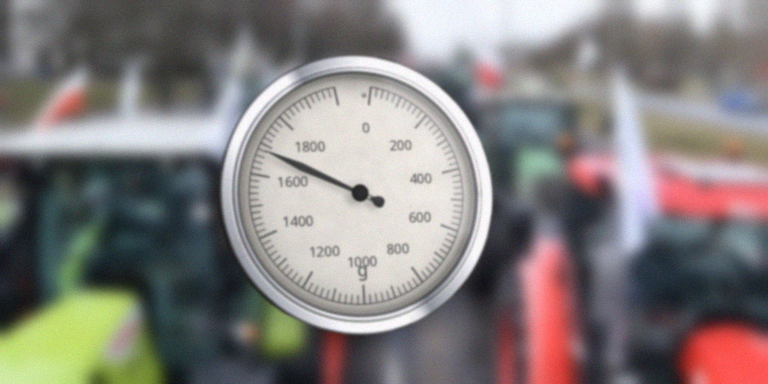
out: 1680 g
